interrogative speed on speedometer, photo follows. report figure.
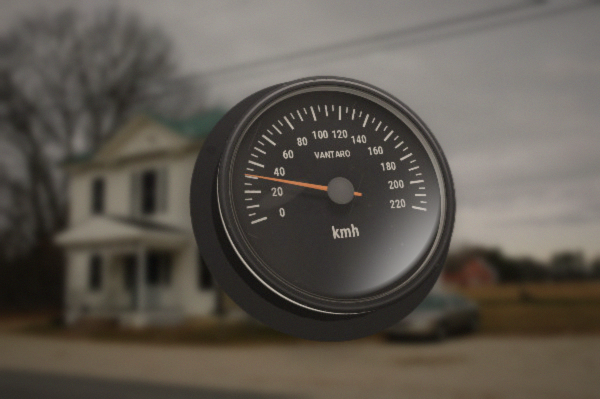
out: 30 km/h
